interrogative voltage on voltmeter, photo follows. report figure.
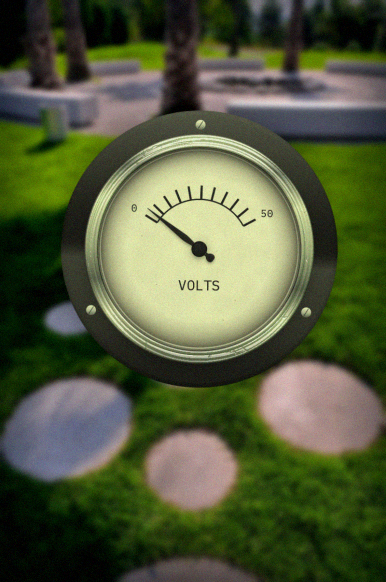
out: 2.5 V
